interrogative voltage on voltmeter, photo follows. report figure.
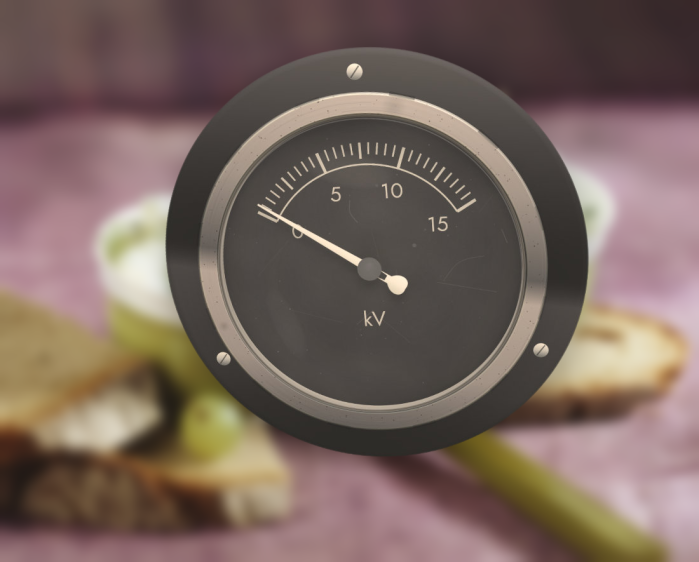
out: 0.5 kV
